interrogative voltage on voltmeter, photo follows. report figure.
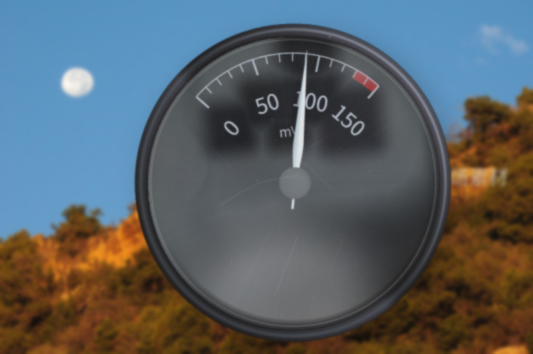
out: 90 mV
